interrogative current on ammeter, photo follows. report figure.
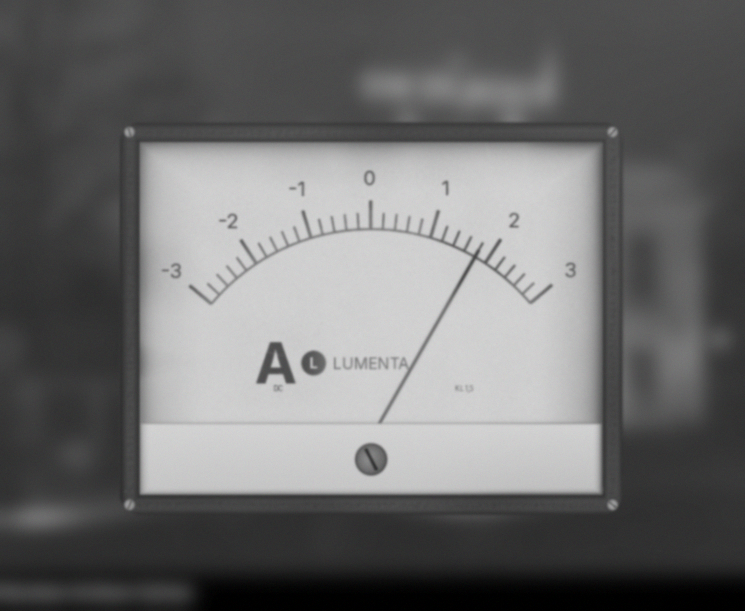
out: 1.8 A
